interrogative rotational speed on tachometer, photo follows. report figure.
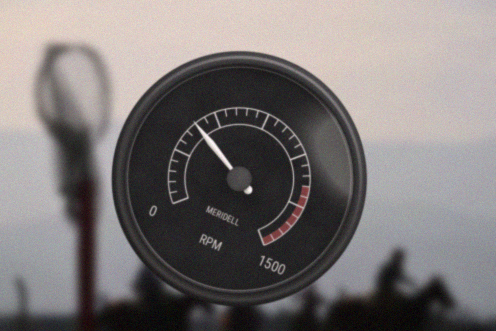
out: 400 rpm
